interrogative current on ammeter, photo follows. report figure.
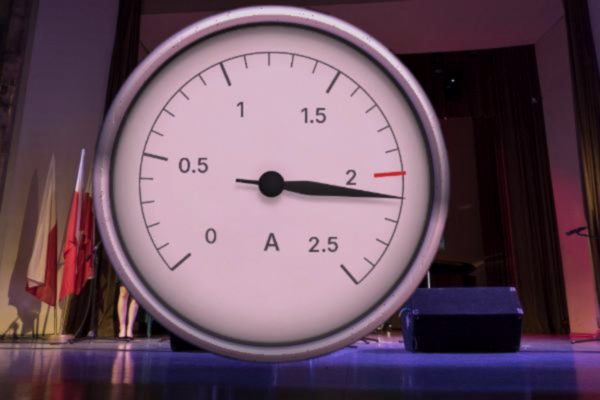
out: 2.1 A
